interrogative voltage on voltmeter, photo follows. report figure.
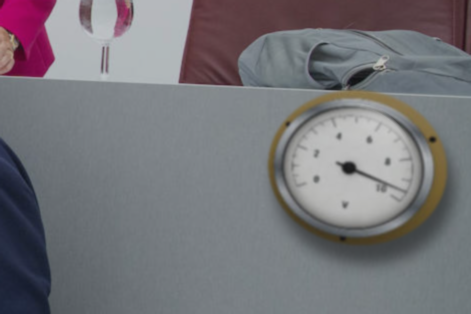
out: 9.5 V
